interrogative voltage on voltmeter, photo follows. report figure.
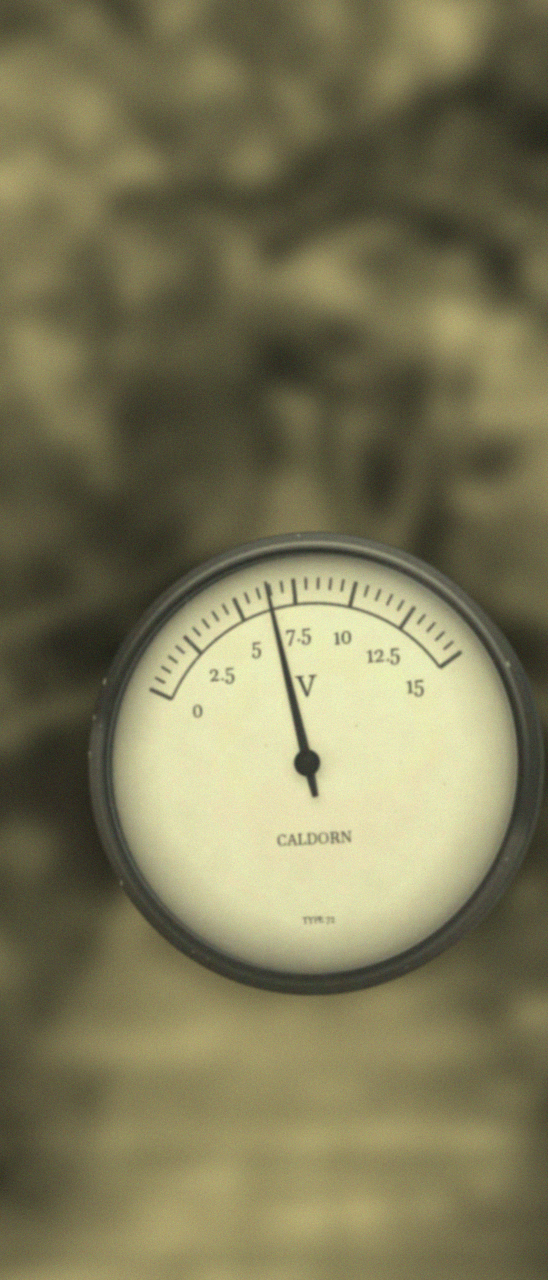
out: 6.5 V
